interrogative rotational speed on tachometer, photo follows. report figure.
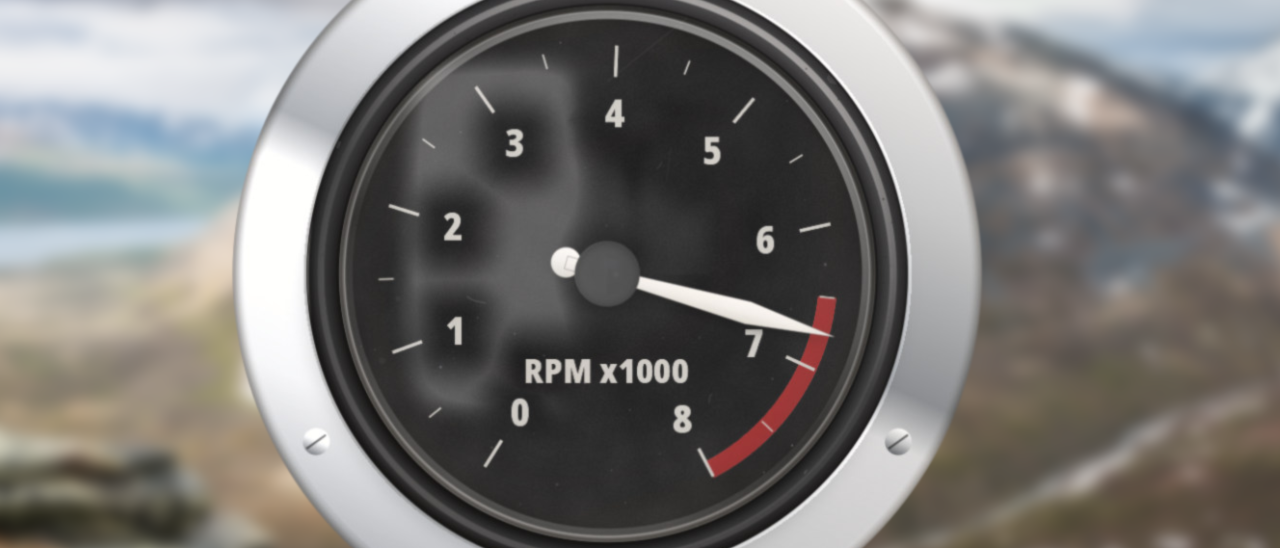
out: 6750 rpm
